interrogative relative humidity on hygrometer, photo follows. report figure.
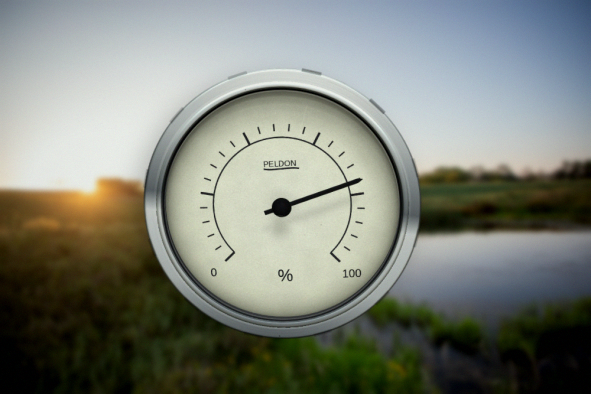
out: 76 %
